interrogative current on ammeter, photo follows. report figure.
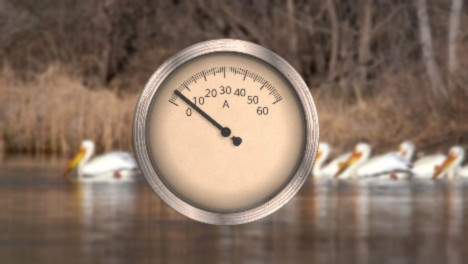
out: 5 A
